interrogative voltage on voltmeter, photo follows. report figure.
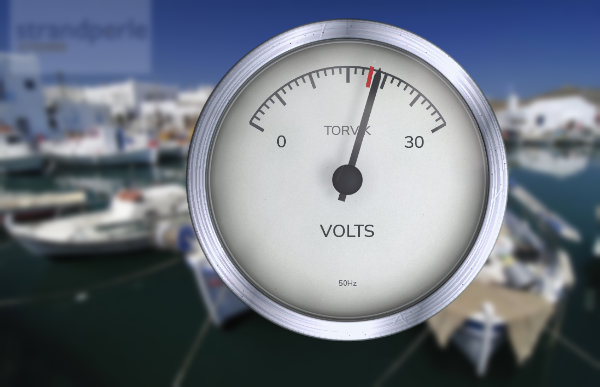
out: 19 V
